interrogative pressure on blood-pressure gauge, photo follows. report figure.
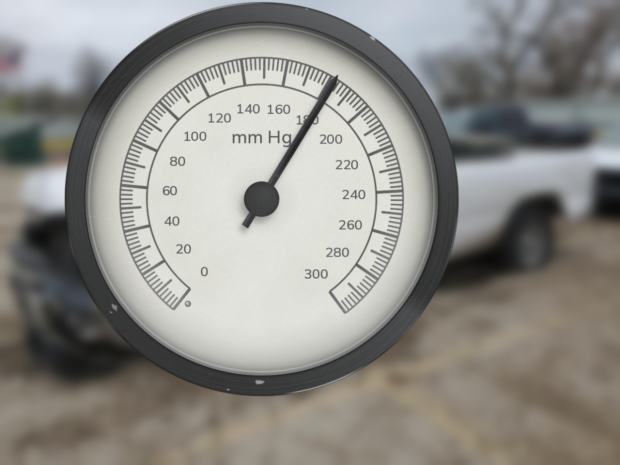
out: 182 mmHg
